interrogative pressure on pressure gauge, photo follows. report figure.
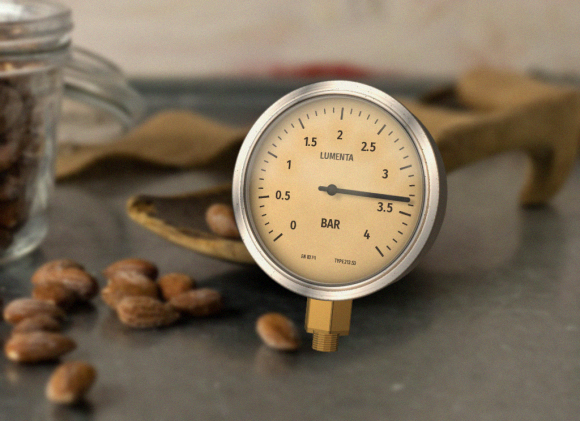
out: 3.35 bar
